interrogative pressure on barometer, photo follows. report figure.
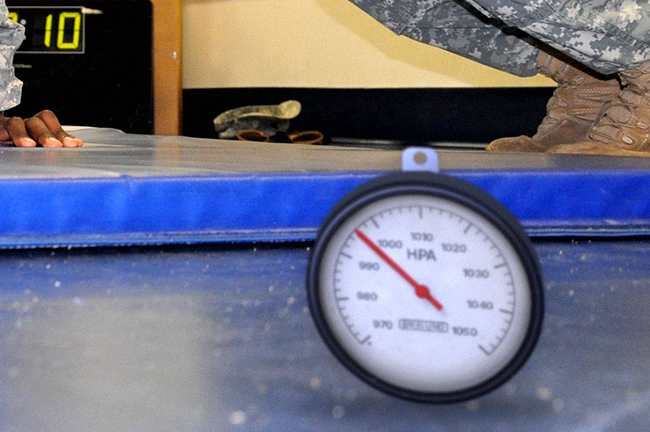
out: 996 hPa
